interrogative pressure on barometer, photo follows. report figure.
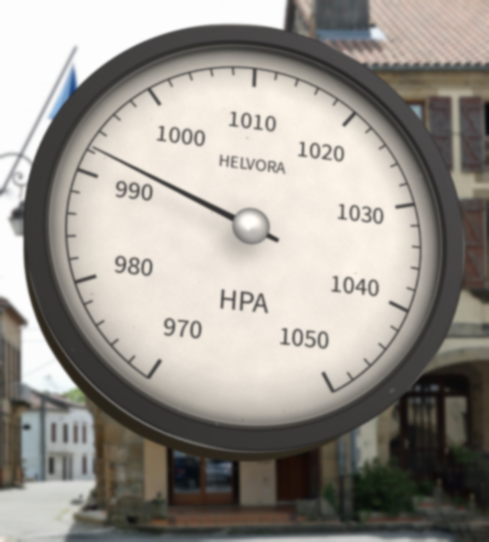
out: 992 hPa
